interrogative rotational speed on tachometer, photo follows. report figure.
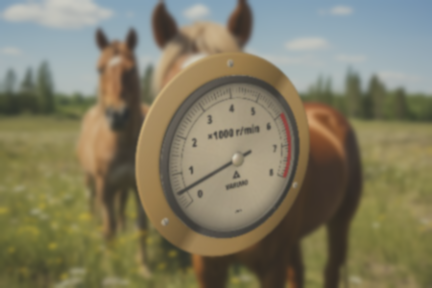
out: 500 rpm
